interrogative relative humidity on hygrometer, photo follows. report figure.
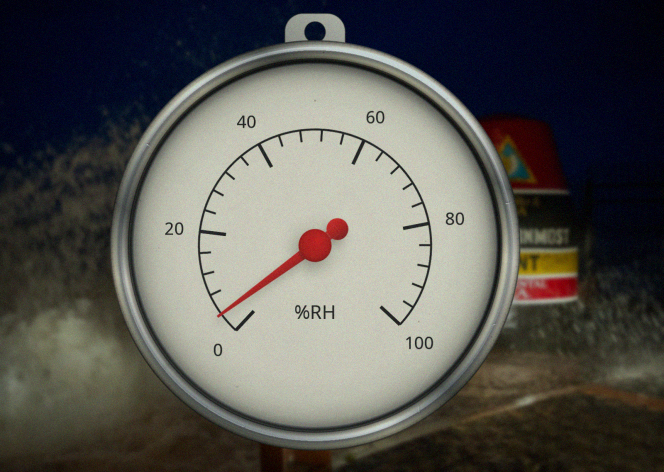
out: 4 %
